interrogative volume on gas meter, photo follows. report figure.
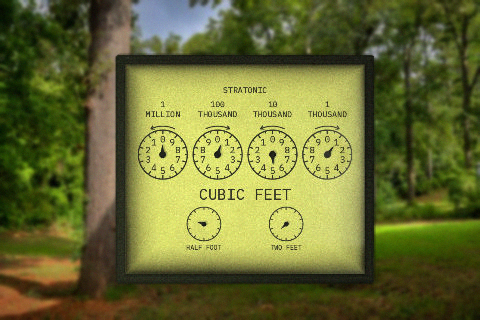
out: 5100 ft³
